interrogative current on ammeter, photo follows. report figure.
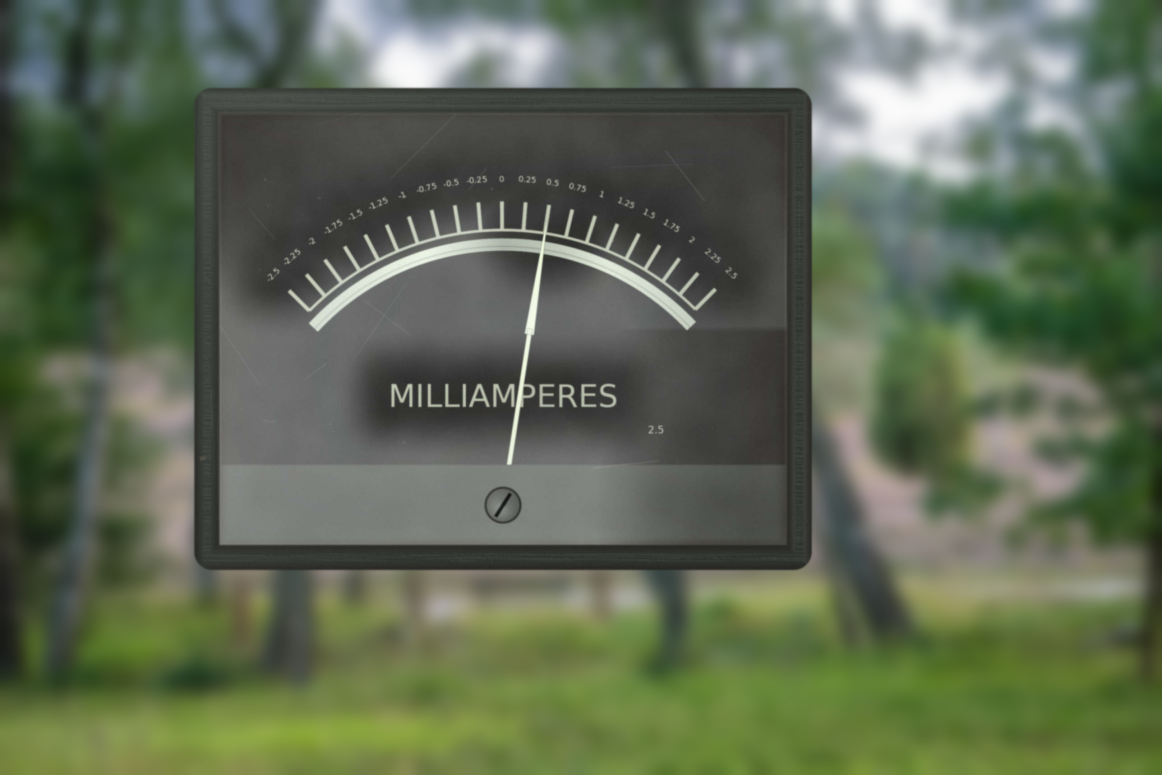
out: 0.5 mA
